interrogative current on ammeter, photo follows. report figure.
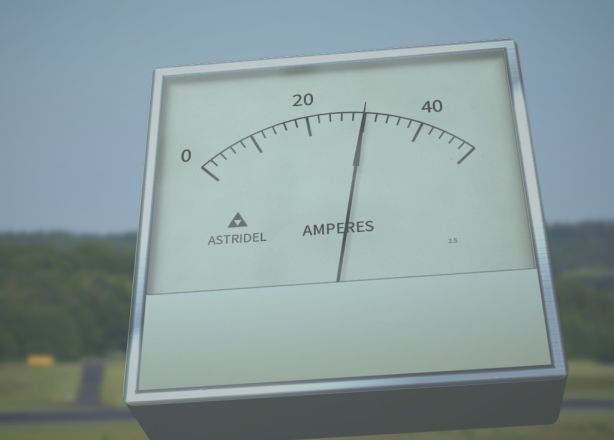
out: 30 A
